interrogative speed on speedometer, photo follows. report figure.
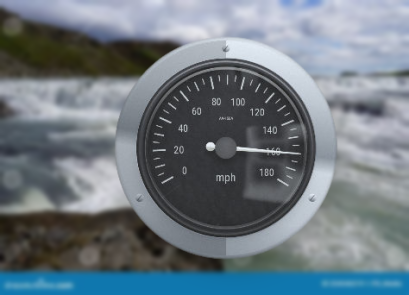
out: 160 mph
